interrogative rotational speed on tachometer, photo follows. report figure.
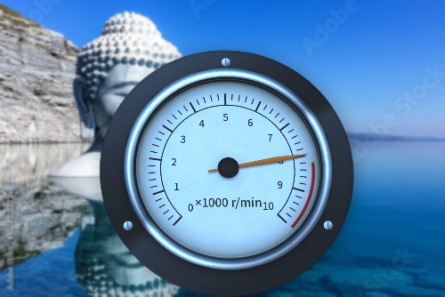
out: 8000 rpm
